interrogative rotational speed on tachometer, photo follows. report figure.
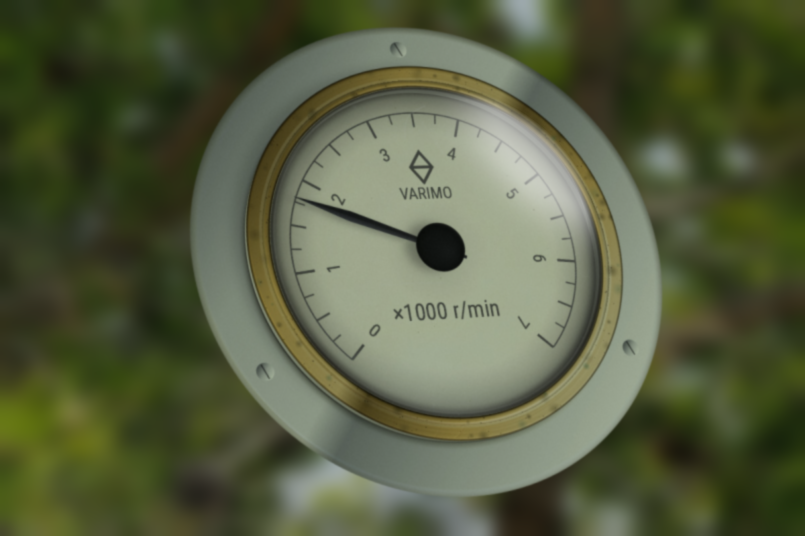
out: 1750 rpm
